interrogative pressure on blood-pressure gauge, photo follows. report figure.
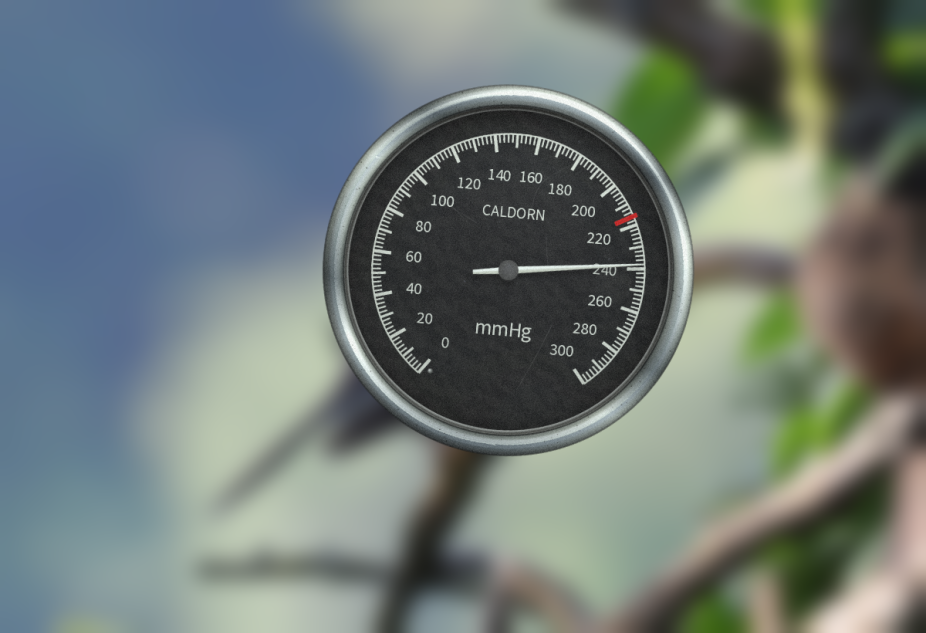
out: 238 mmHg
